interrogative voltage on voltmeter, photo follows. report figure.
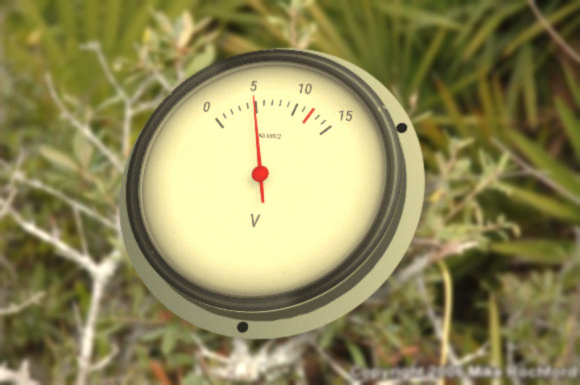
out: 5 V
